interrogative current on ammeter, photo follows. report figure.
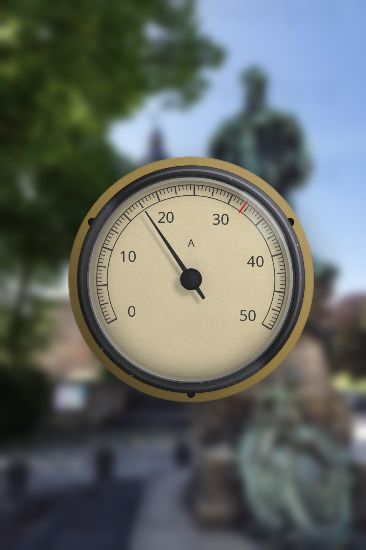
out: 17.5 A
